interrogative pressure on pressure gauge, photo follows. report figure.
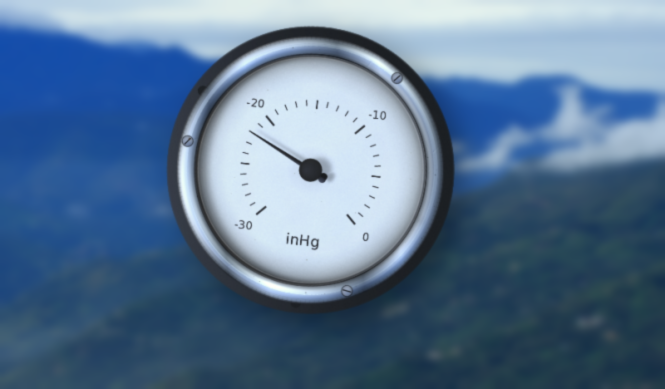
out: -22 inHg
